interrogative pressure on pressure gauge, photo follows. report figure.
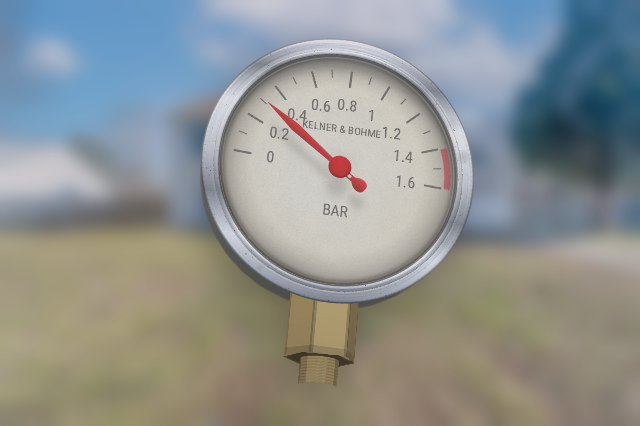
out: 0.3 bar
